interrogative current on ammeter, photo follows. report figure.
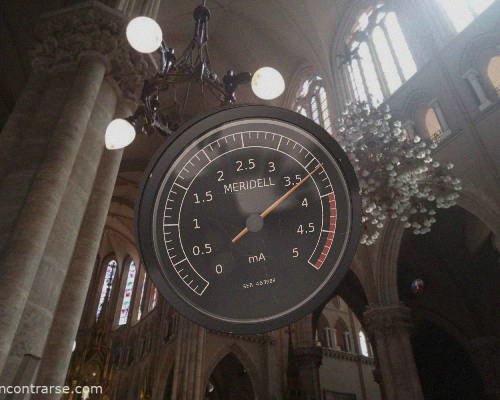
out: 3.6 mA
